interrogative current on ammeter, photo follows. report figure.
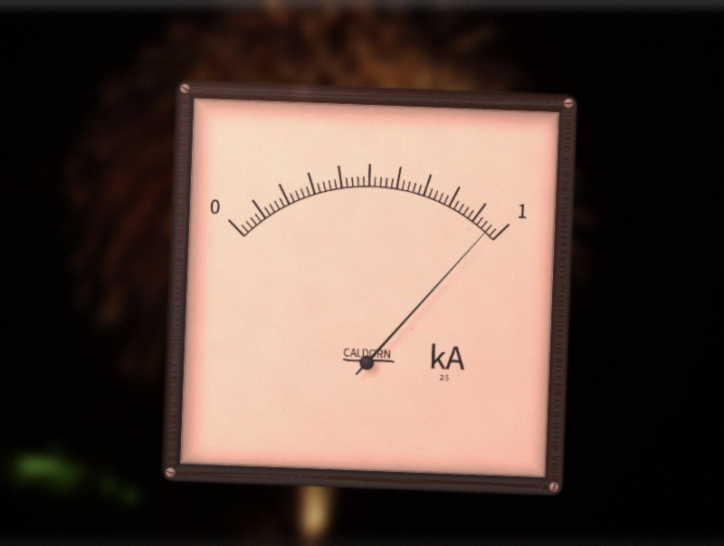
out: 0.96 kA
